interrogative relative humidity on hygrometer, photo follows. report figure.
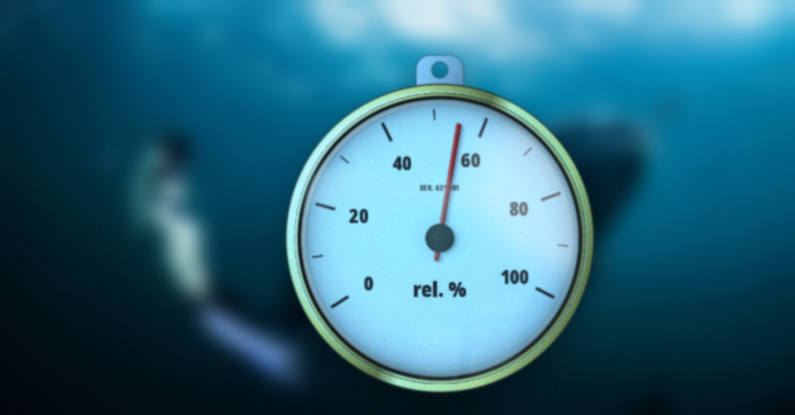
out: 55 %
